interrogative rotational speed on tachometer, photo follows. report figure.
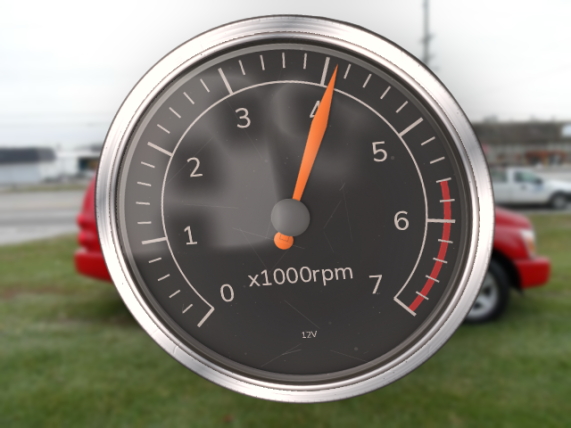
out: 4100 rpm
